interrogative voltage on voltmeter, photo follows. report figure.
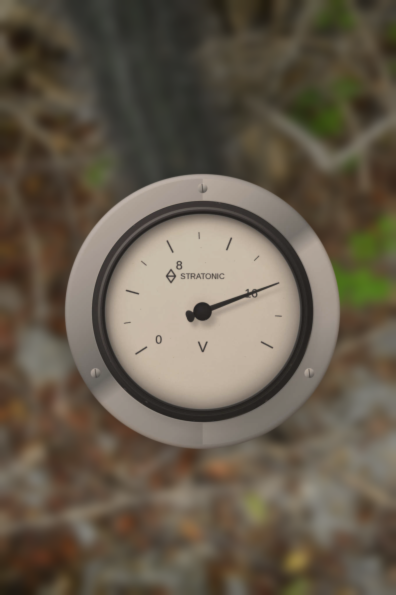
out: 16 V
